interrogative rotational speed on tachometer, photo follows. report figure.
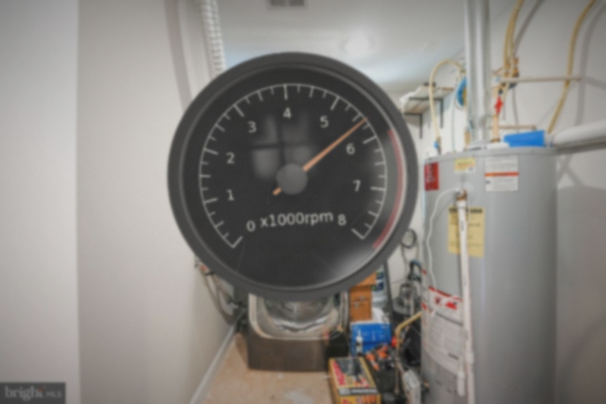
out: 5625 rpm
